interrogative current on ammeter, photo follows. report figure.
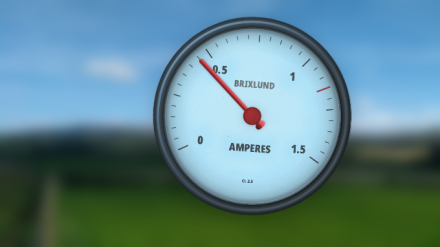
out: 0.45 A
